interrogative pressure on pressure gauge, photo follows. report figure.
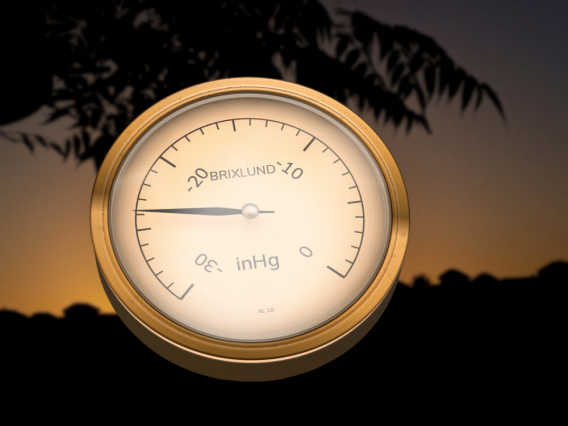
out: -24 inHg
